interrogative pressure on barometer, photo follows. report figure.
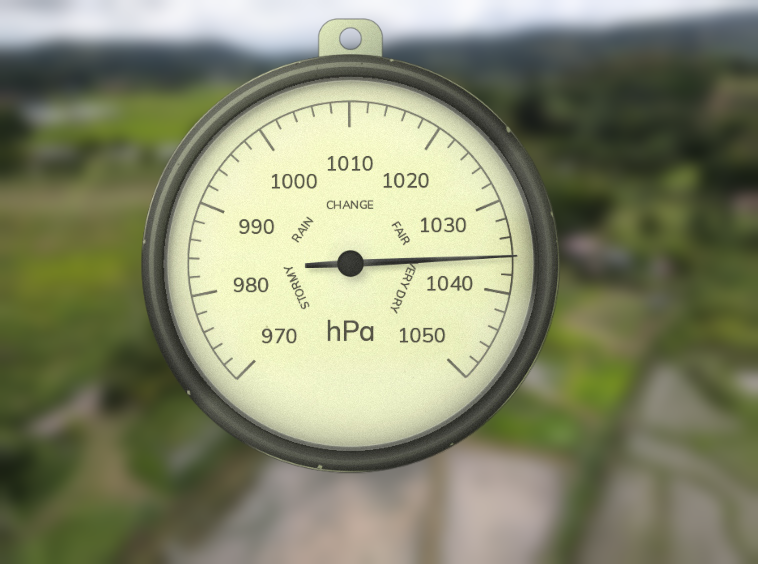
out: 1036 hPa
